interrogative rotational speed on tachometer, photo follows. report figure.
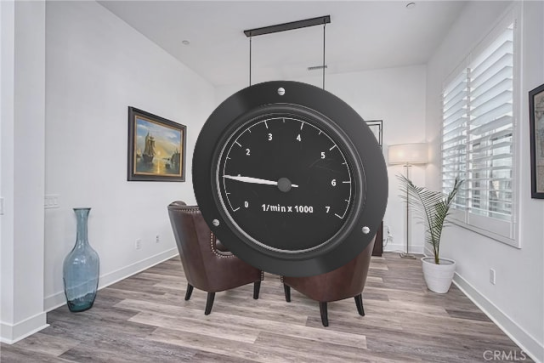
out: 1000 rpm
